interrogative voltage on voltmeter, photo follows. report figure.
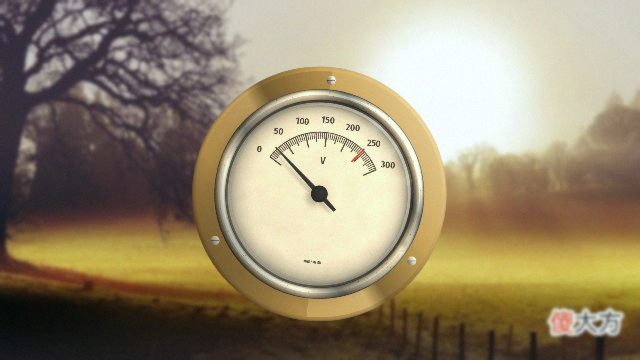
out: 25 V
